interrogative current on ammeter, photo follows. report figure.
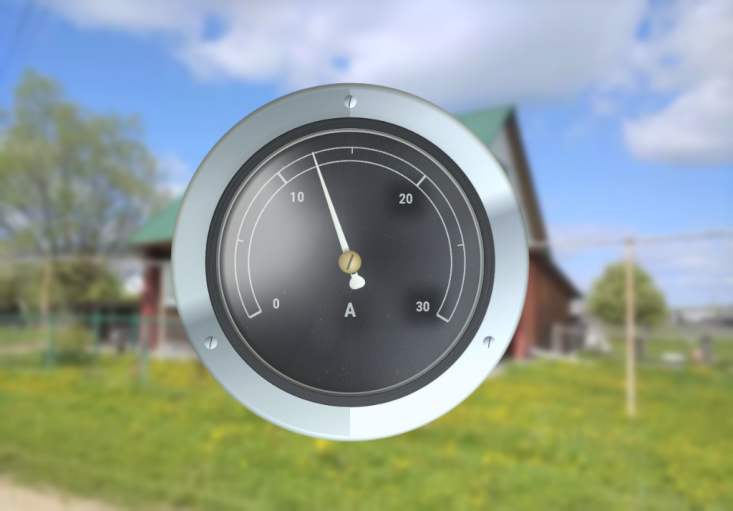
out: 12.5 A
